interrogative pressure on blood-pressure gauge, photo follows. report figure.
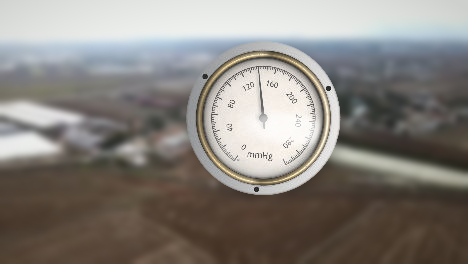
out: 140 mmHg
